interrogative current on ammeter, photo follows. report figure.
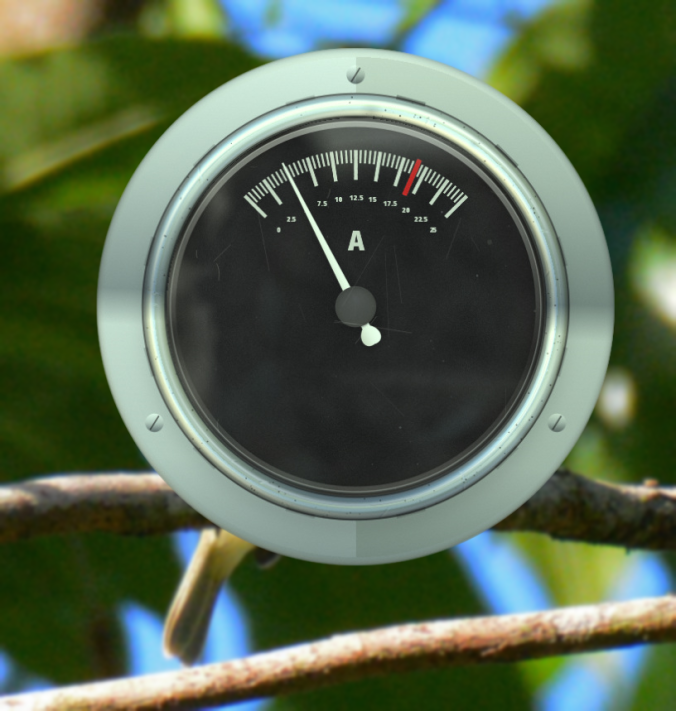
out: 5 A
